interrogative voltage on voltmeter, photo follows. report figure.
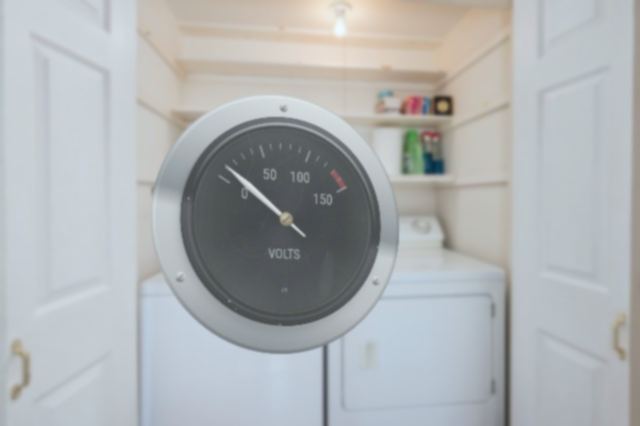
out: 10 V
